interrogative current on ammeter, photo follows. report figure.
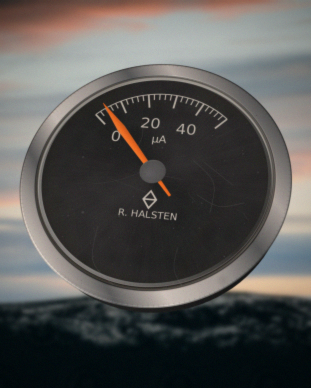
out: 4 µA
